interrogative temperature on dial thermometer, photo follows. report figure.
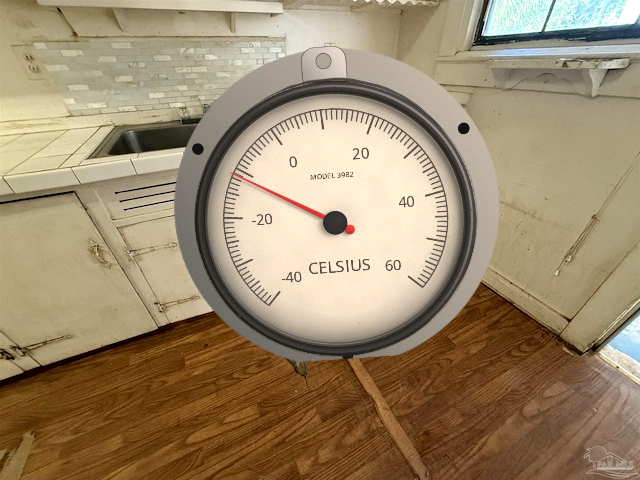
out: -11 °C
